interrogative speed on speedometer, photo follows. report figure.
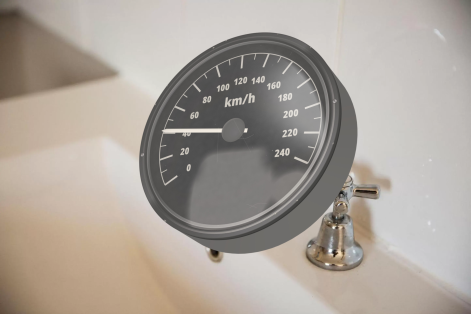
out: 40 km/h
